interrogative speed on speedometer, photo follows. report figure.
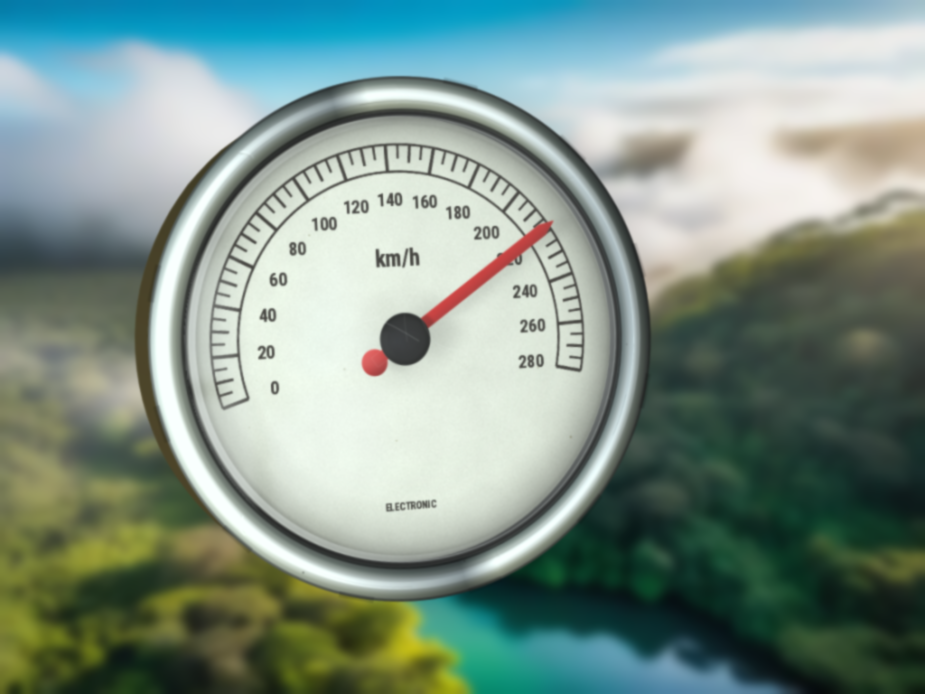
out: 217.5 km/h
